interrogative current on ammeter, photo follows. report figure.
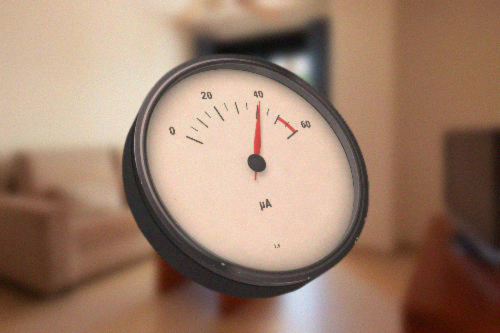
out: 40 µA
